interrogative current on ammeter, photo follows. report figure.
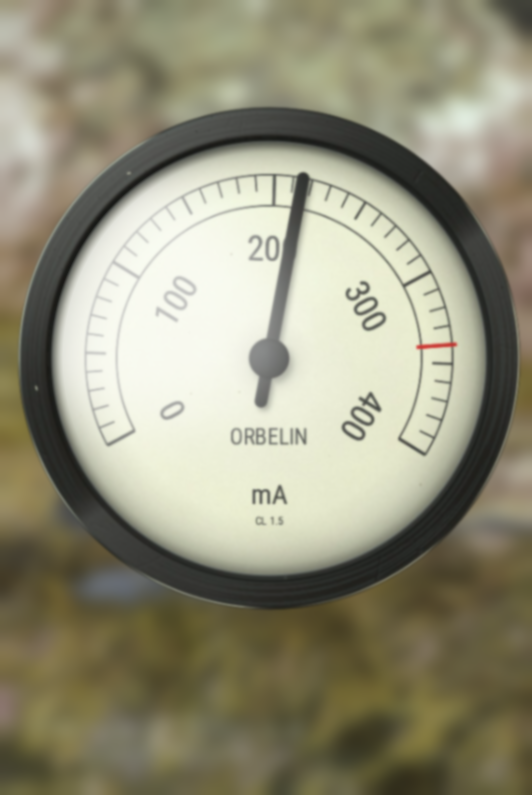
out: 215 mA
